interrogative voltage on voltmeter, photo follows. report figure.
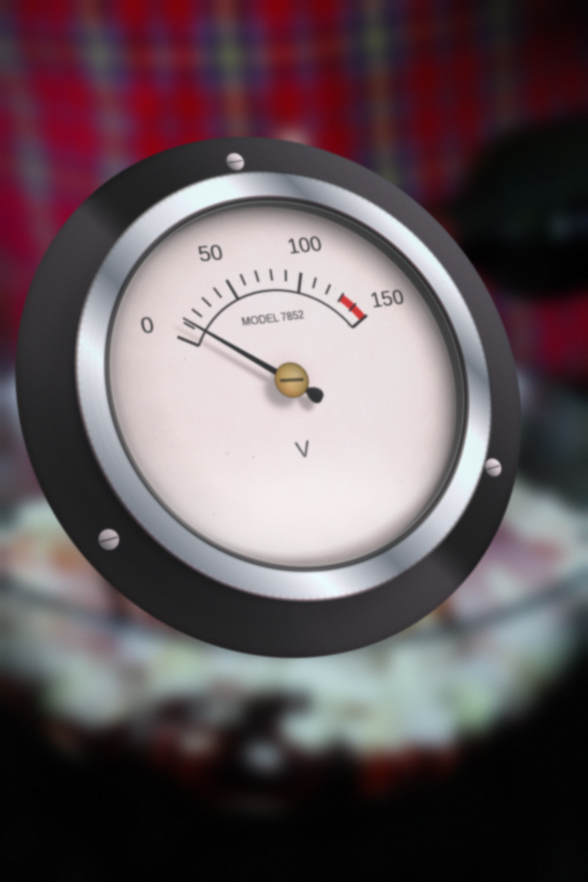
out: 10 V
